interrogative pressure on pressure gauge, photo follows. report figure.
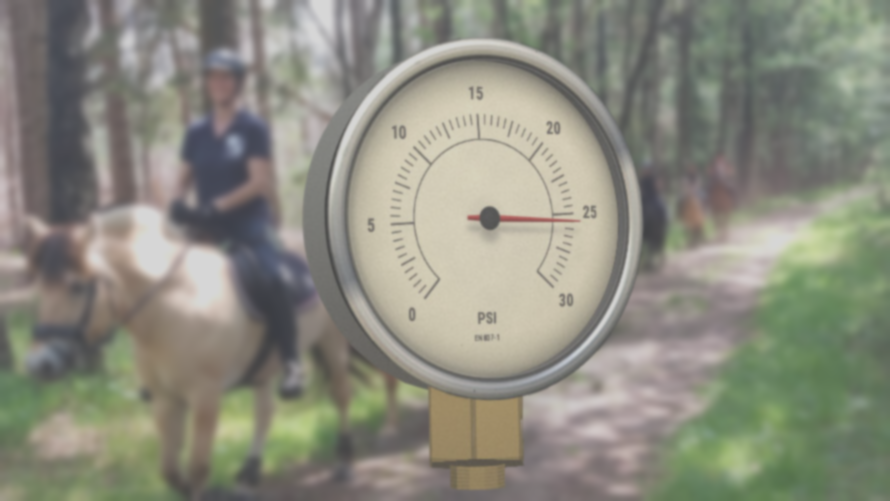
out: 25.5 psi
